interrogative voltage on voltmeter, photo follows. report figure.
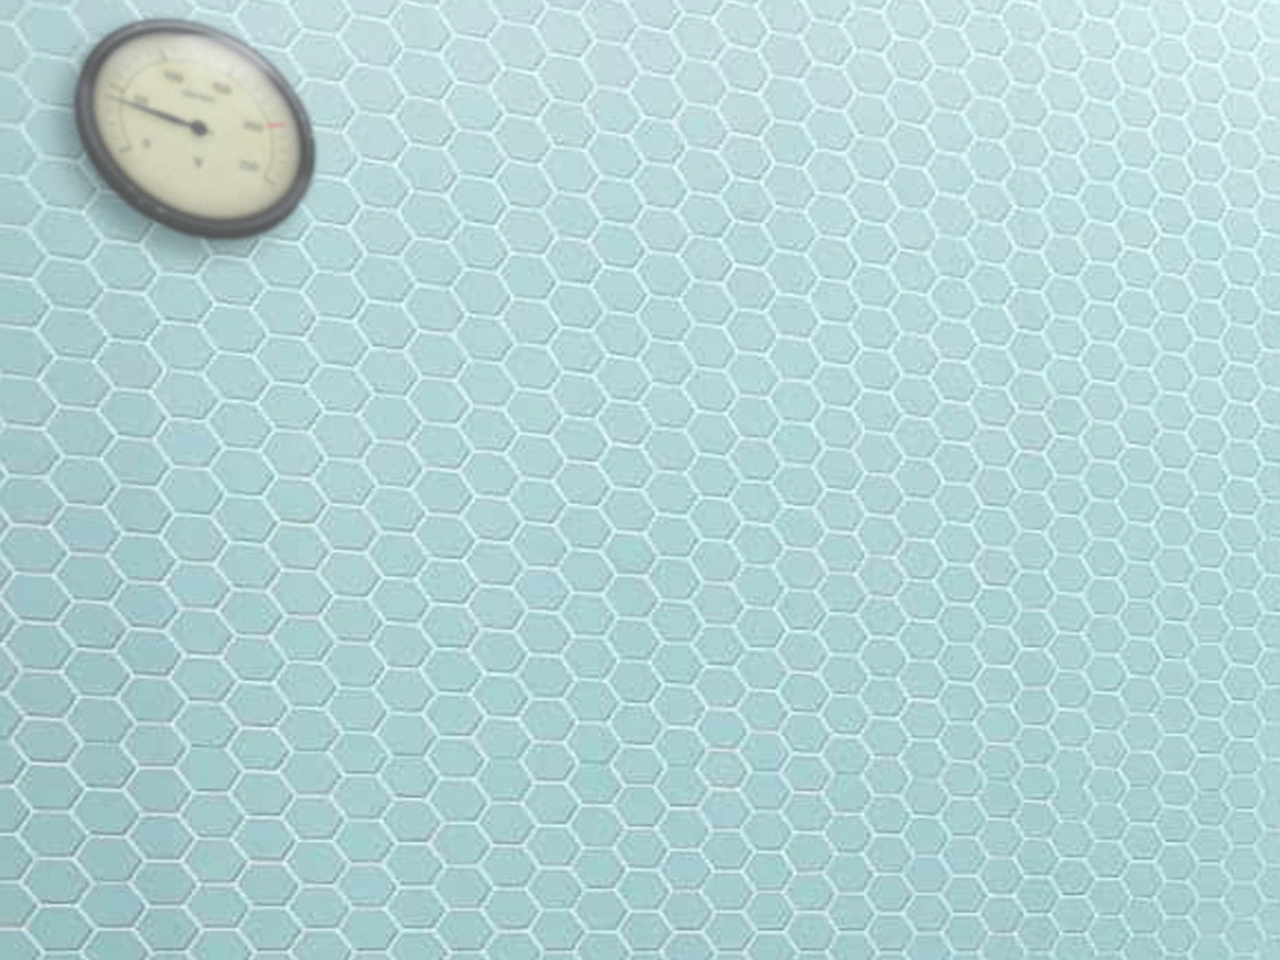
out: 40 V
